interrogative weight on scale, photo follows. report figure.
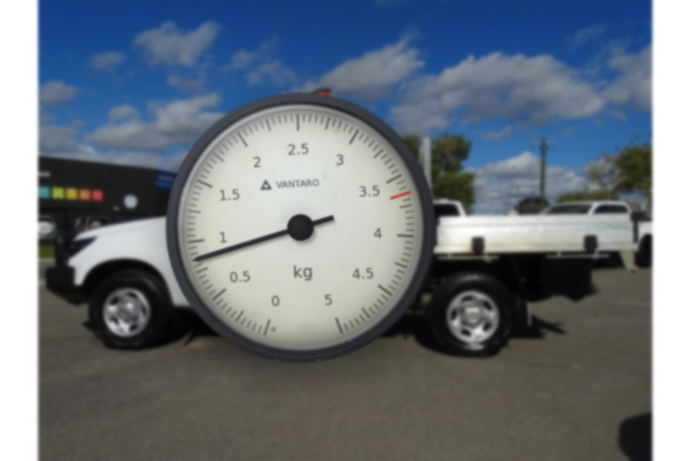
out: 0.85 kg
